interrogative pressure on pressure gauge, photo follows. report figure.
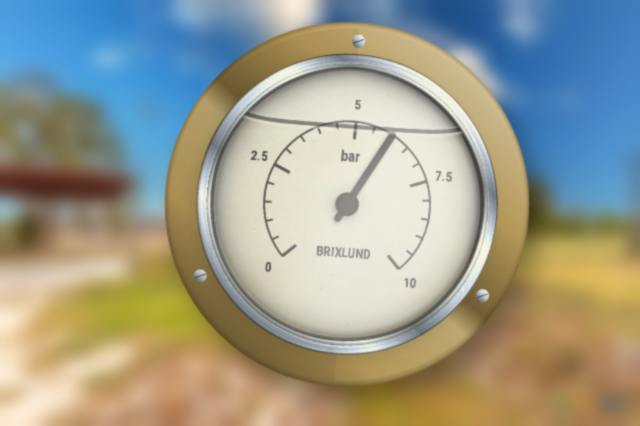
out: 6 bar
